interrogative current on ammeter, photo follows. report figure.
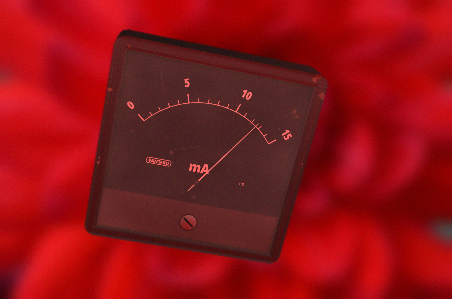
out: 12.5 mA
